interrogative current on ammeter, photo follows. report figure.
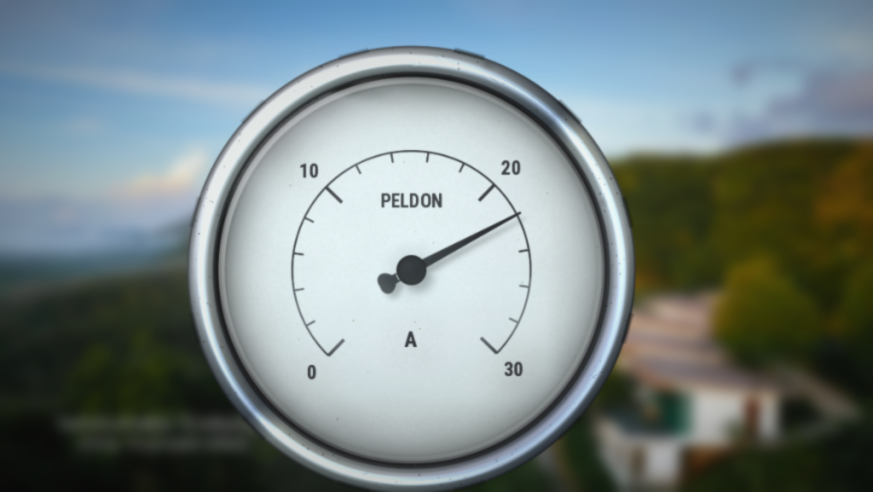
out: 22 A
